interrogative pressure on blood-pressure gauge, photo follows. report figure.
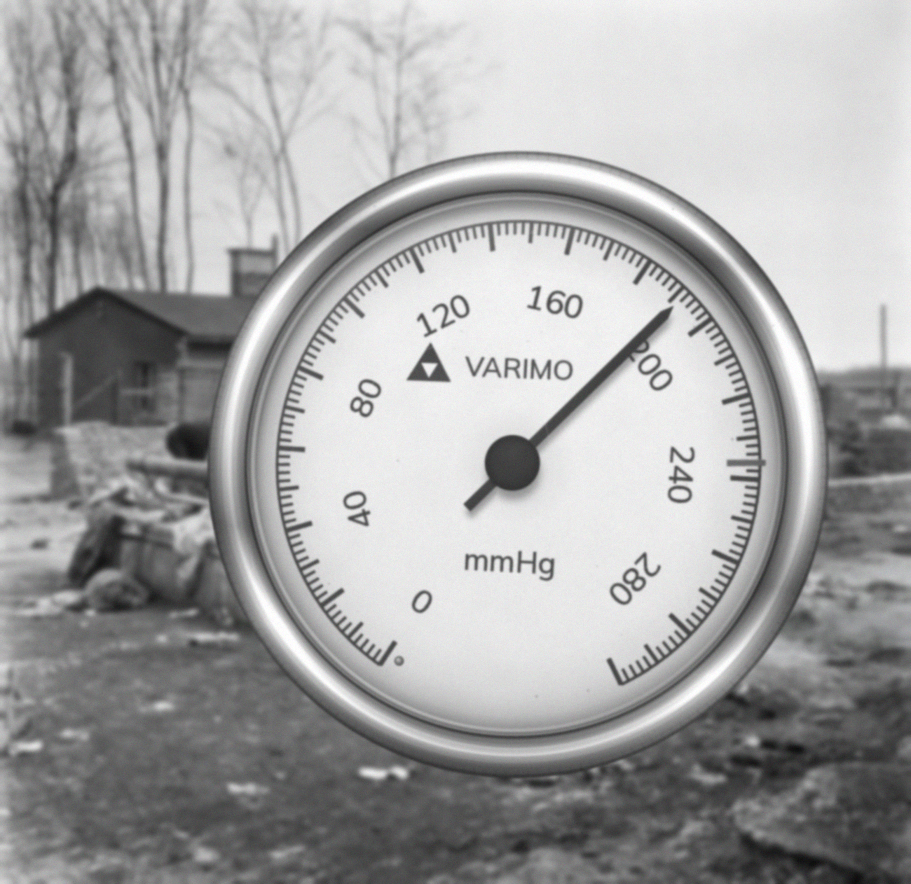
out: 192 mmHg
